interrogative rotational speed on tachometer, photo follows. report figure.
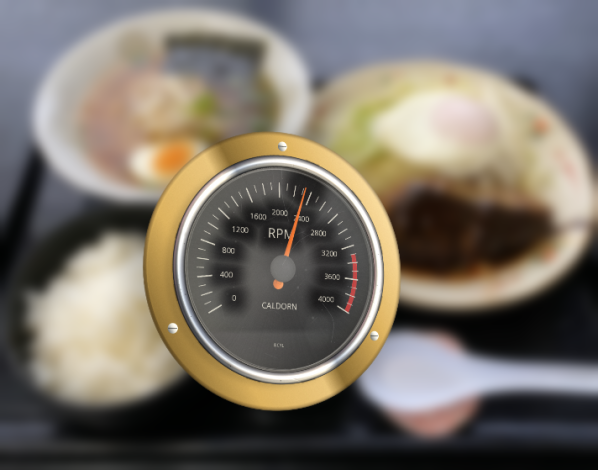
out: 2300 rpm
